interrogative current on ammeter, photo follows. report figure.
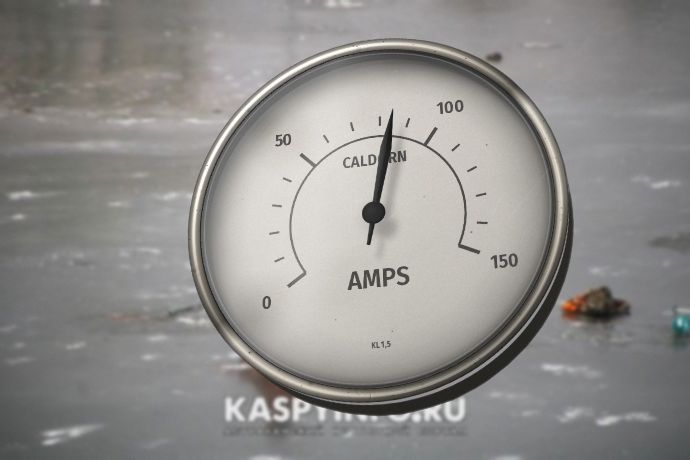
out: 85 A
